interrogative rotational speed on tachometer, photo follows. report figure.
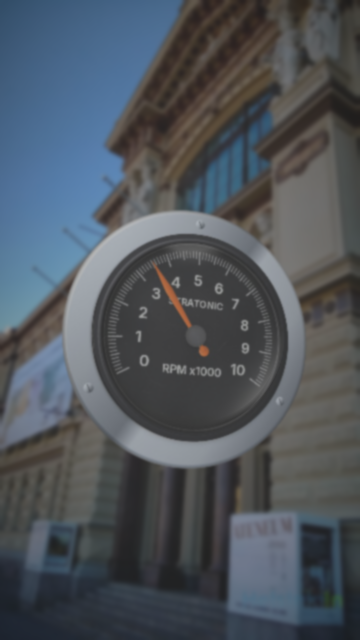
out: 3500 rpm
